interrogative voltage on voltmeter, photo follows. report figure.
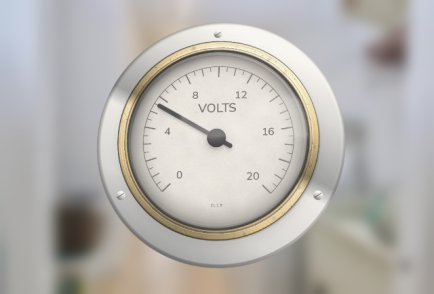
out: 5.5 V
